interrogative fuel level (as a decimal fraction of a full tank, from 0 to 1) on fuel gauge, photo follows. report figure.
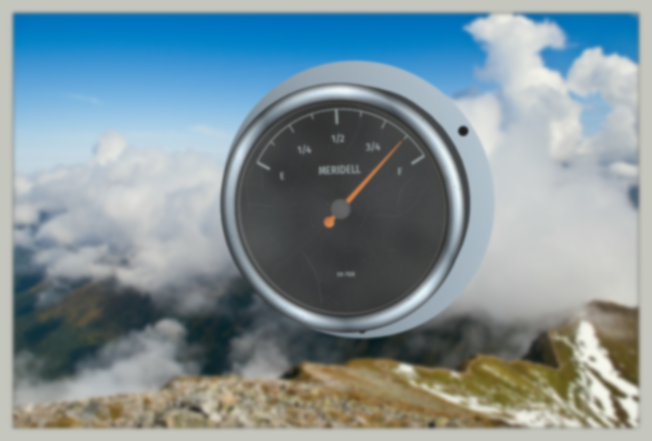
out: 0.875
